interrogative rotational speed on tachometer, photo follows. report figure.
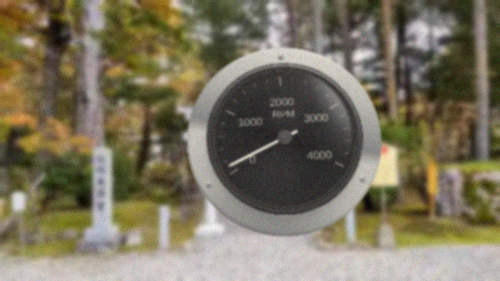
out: 100 rpm
